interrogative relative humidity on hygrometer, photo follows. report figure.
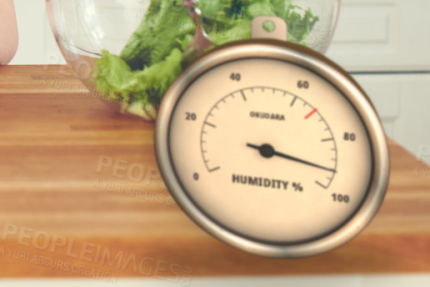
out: 92 %
